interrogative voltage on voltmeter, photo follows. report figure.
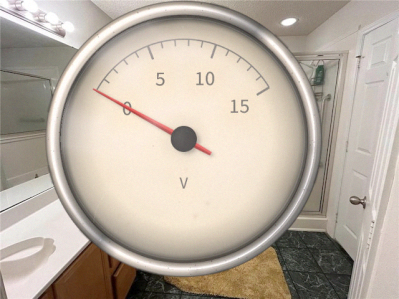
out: 0 V
